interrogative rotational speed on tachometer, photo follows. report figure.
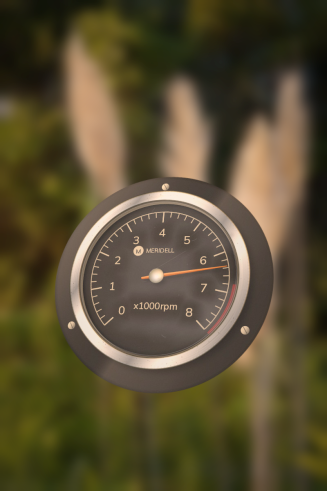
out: 6400 rpm
